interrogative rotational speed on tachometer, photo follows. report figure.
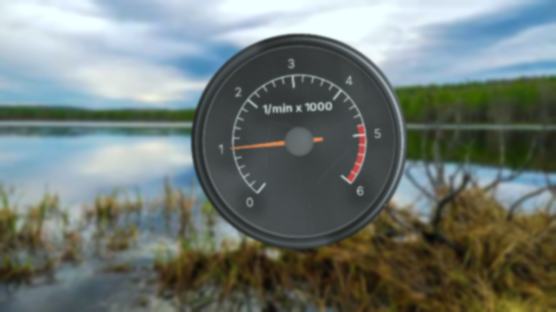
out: 1000 rpm
